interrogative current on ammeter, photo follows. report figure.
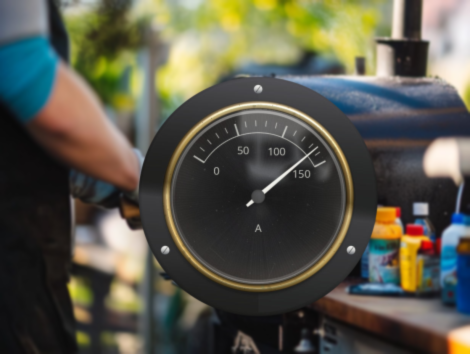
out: 135 A
